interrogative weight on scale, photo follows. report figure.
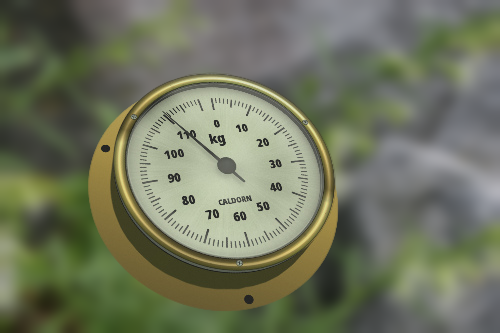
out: 110 kg
